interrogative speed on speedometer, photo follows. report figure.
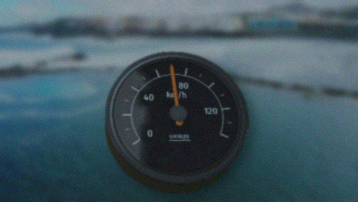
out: 70 km/h
